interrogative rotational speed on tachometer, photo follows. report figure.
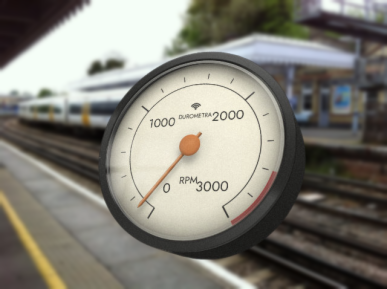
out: 100 rpm
